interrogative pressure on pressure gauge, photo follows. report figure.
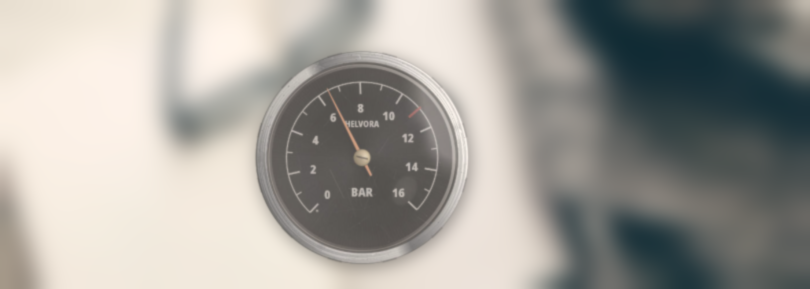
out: 6.5 bar
